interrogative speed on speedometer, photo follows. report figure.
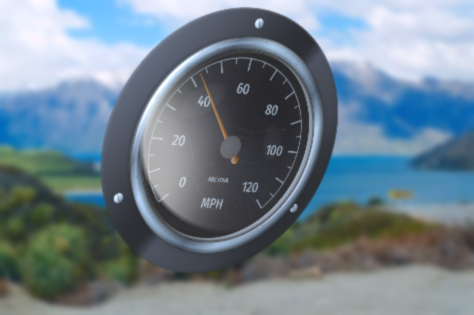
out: 42.5 mph
